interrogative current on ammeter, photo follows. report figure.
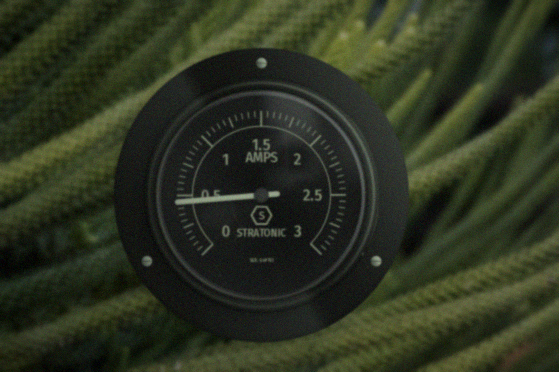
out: 0.45 A
